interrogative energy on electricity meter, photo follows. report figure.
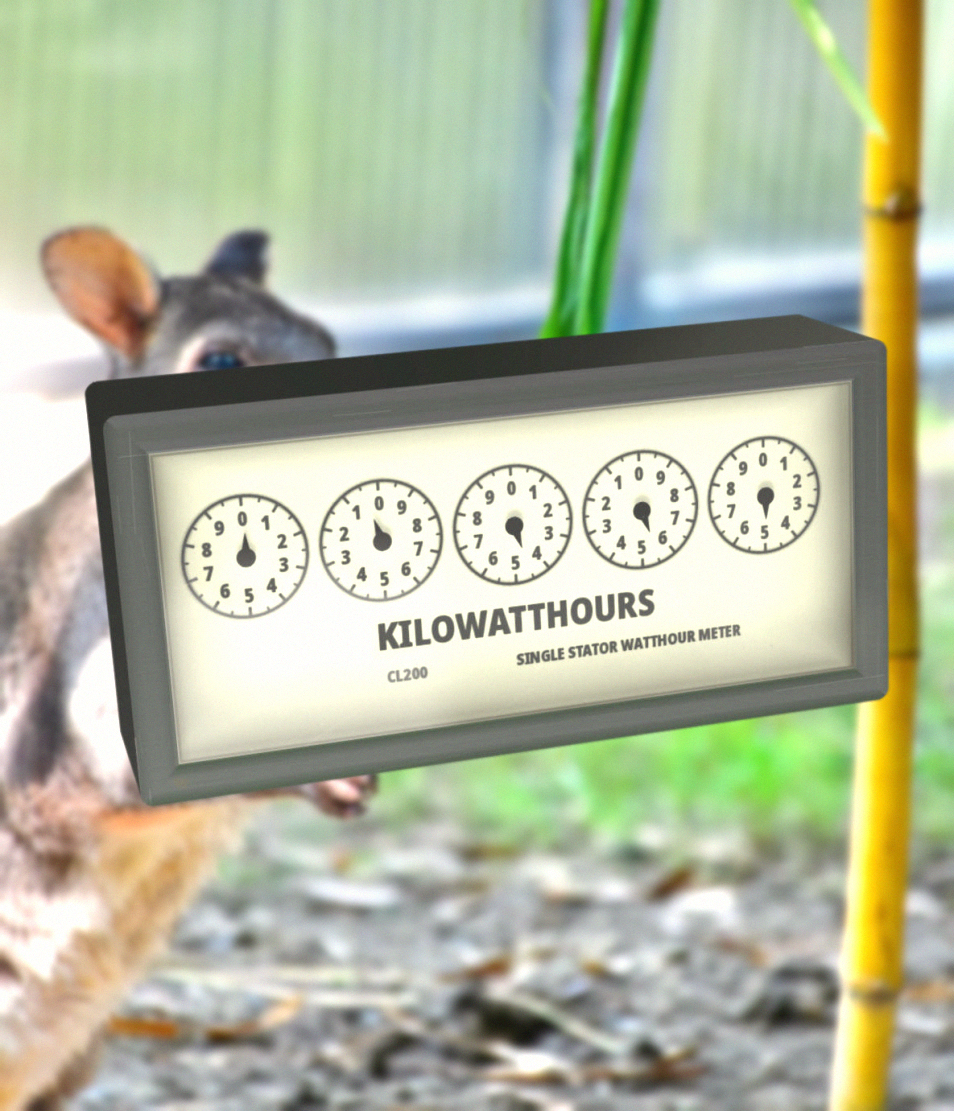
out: 455 kWh
